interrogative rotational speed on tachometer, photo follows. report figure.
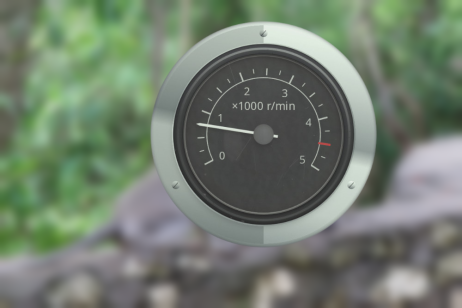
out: 750 rpm
